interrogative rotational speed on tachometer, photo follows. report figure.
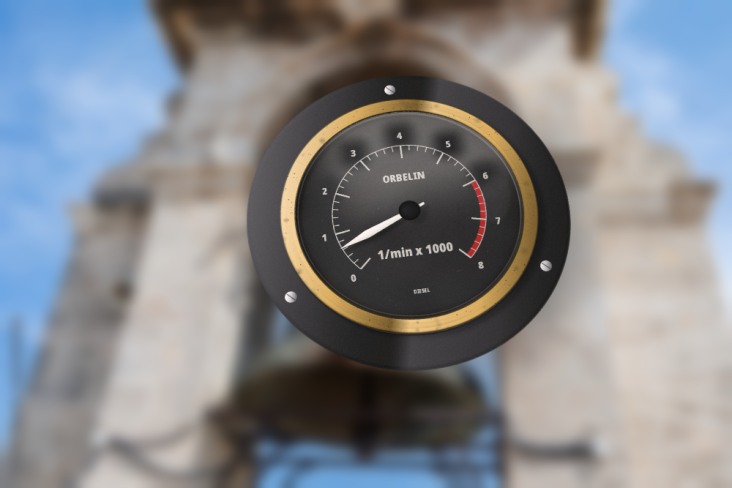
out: 600 rpm
